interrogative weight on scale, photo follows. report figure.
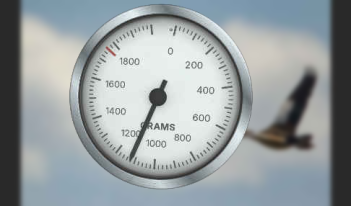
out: 1120 g
